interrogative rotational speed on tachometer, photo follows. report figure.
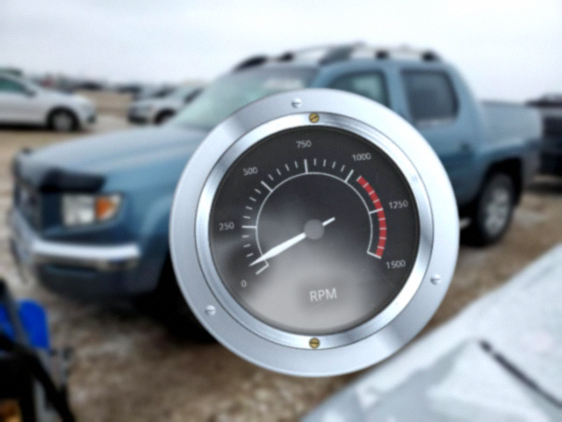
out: 50 rpm
